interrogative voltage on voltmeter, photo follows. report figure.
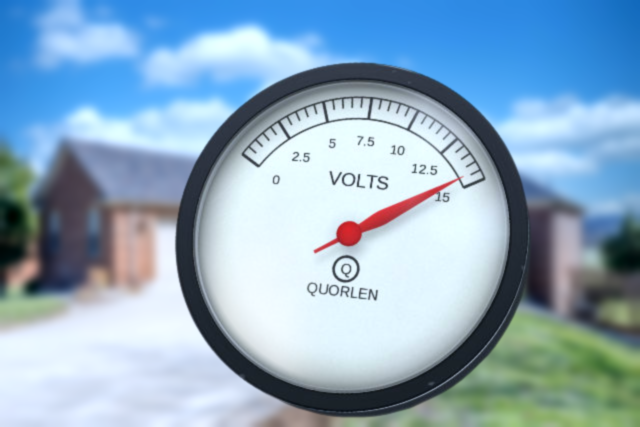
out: 14.5 V
